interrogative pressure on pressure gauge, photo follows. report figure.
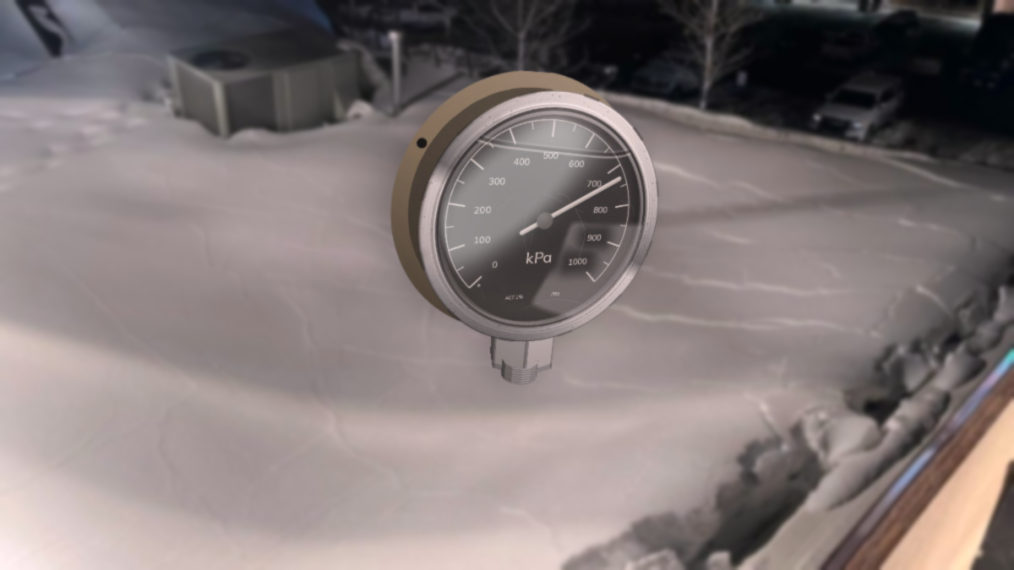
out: 725 kPa
